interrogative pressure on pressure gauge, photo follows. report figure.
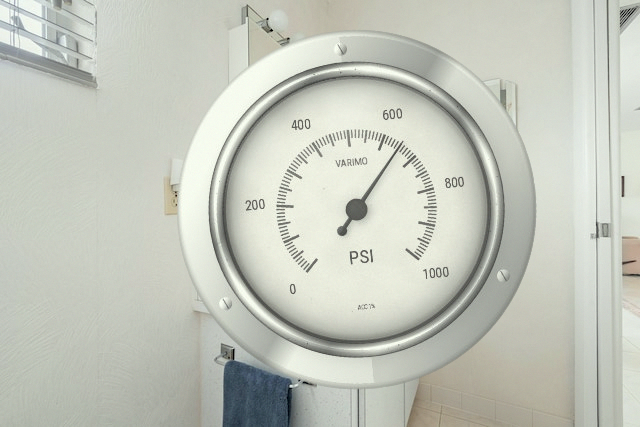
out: 650 psi
